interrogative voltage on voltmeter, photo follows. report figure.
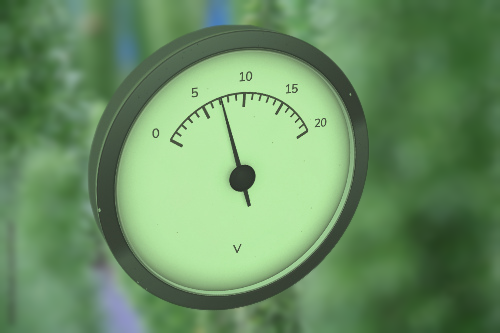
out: 7 V
